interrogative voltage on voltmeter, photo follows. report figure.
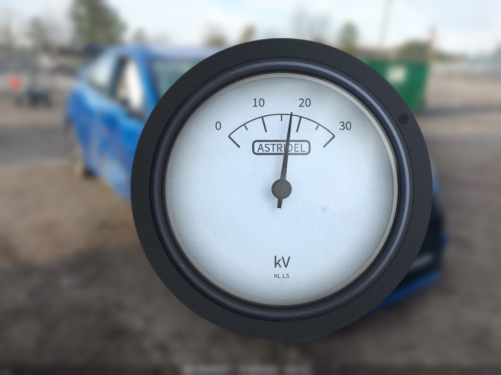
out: 17.5 kV
